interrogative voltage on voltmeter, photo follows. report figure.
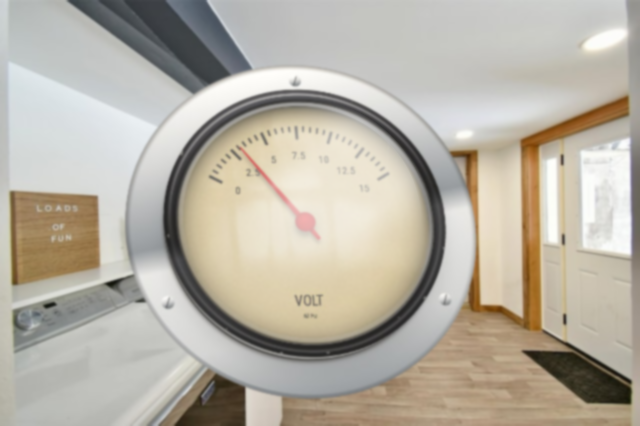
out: 3 V
